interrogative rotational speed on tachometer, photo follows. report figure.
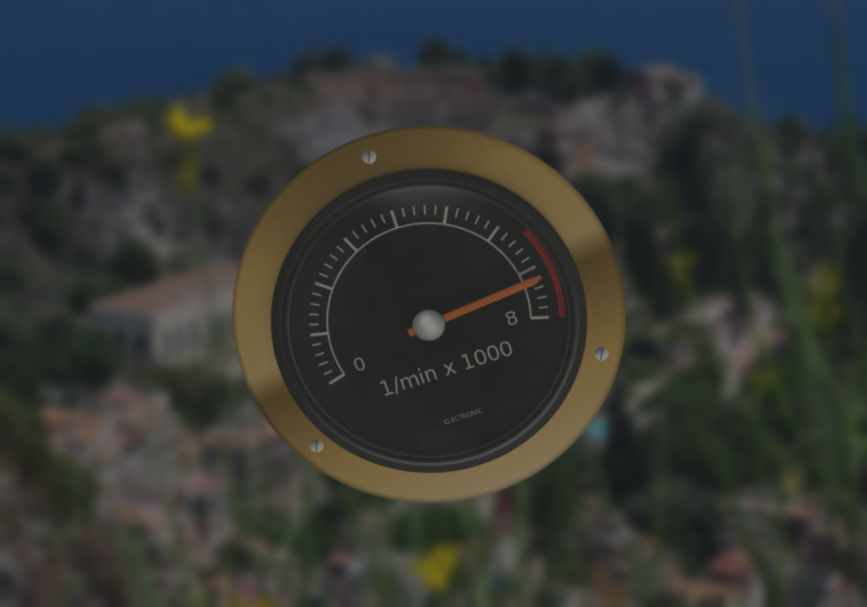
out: 7200 rpm
